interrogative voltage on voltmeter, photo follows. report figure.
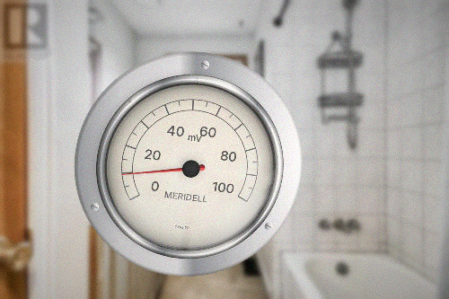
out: 10 mV
